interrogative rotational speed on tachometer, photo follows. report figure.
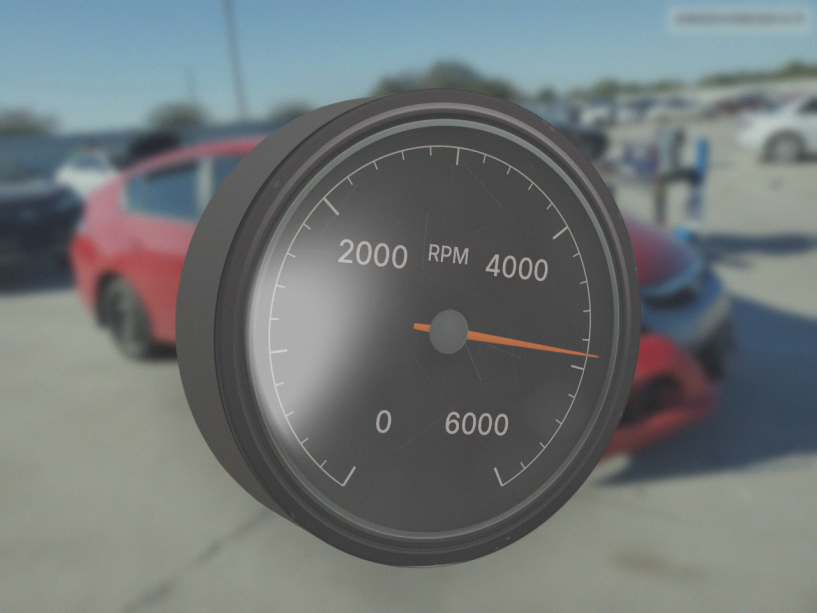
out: 4900 rpm
